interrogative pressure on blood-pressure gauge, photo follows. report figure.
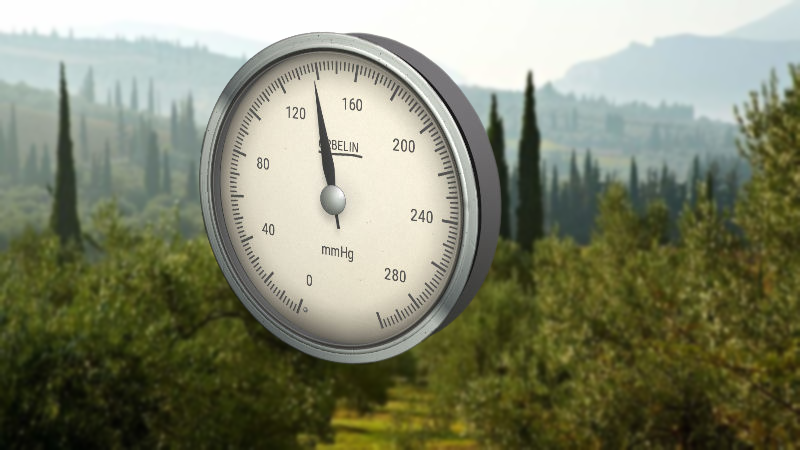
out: 140 mmHg
